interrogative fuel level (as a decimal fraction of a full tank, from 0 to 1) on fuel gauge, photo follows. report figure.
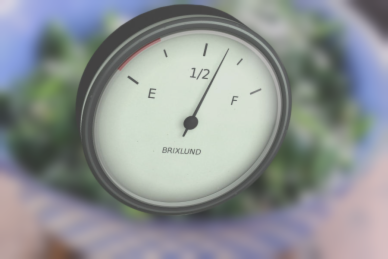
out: 0.625
